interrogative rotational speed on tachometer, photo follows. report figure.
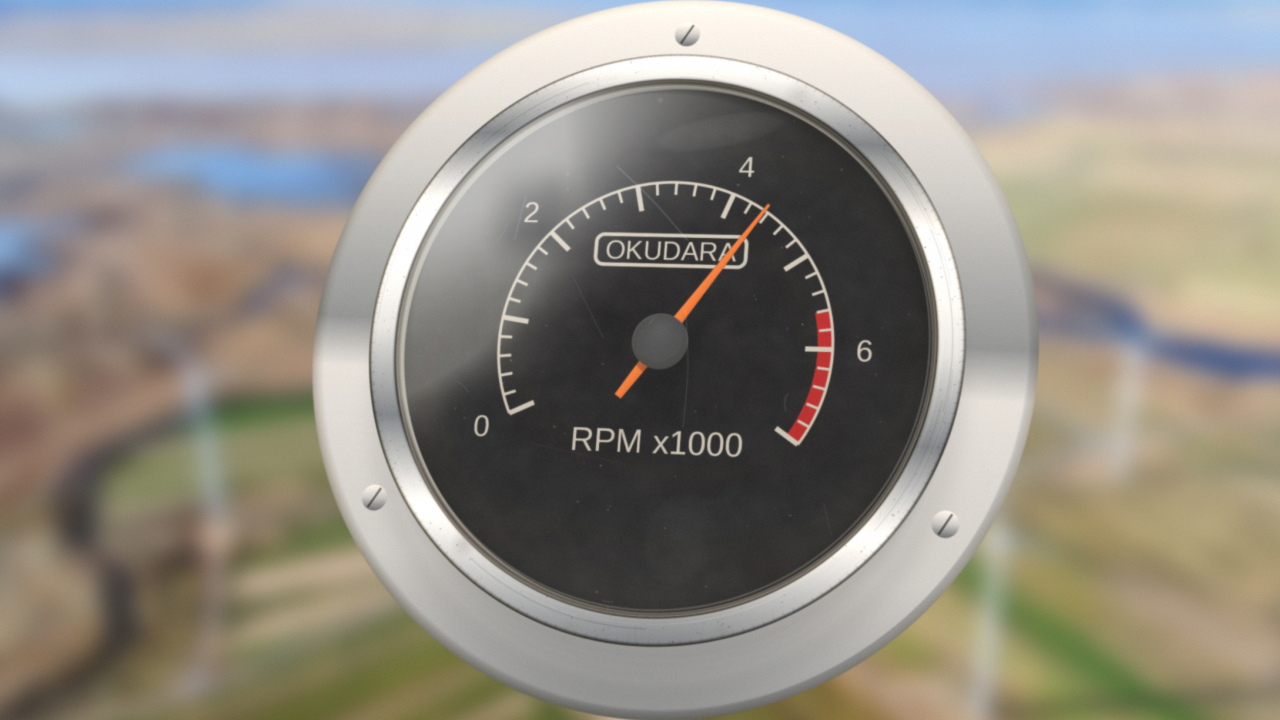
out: 4400 rpm
